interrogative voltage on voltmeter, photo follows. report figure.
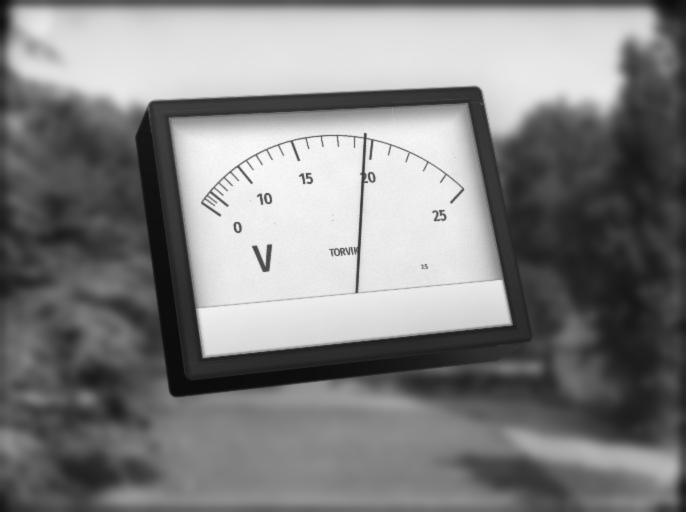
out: 19.5 V
